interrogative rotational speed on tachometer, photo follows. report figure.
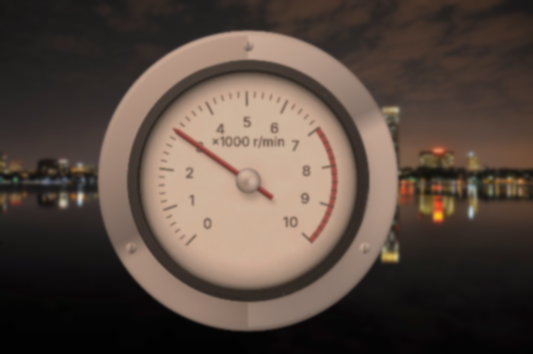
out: 3000 rpm
